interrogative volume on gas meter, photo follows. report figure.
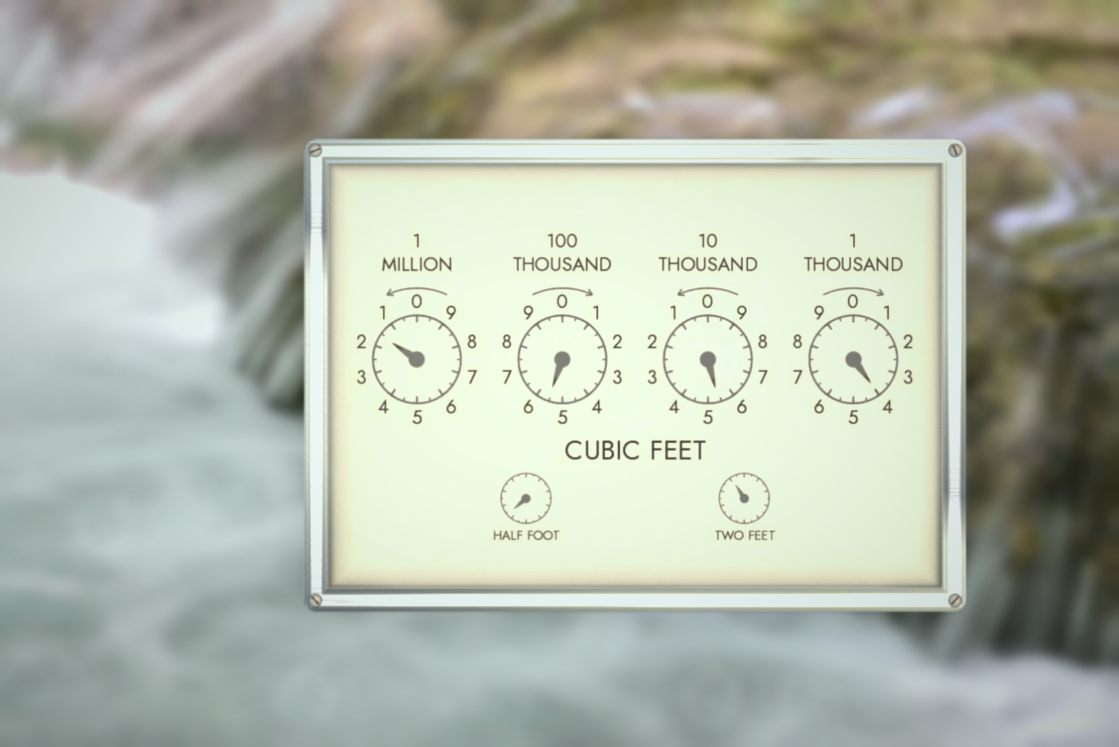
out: 155400 ft³
